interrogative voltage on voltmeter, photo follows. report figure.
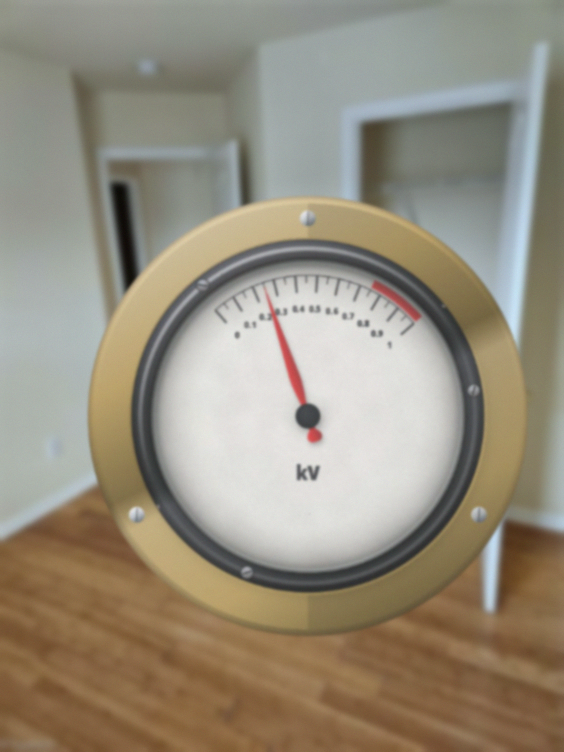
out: 0.25 kV
